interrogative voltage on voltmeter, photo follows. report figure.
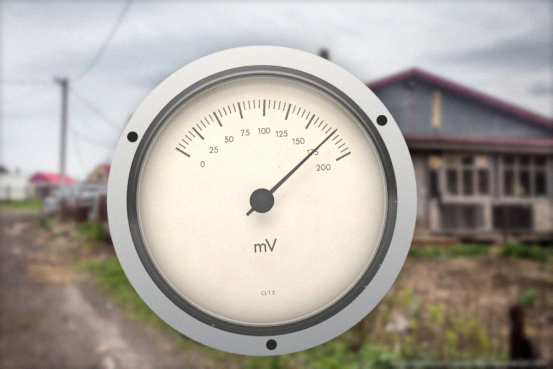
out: 175 mV
